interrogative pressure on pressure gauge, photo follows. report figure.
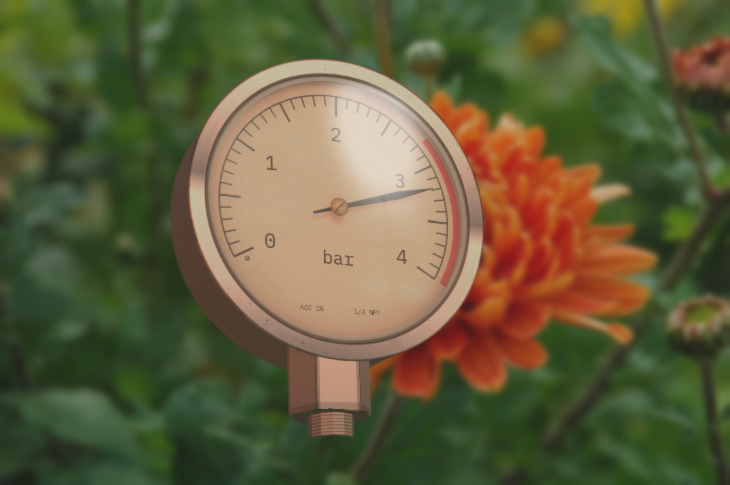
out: 3.2 bar
